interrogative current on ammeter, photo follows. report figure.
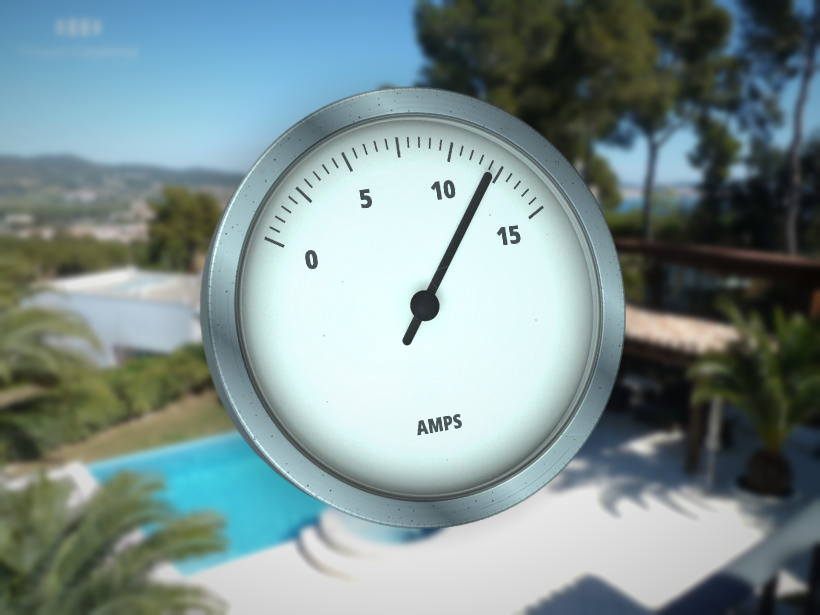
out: 12 A
